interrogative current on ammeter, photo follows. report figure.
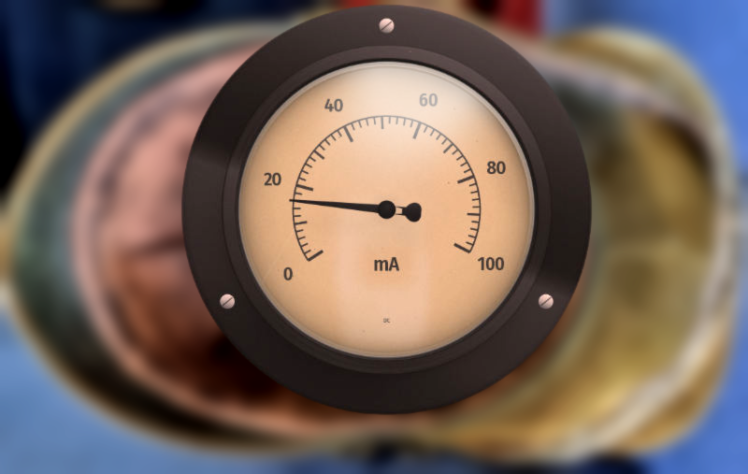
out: 16 mA
